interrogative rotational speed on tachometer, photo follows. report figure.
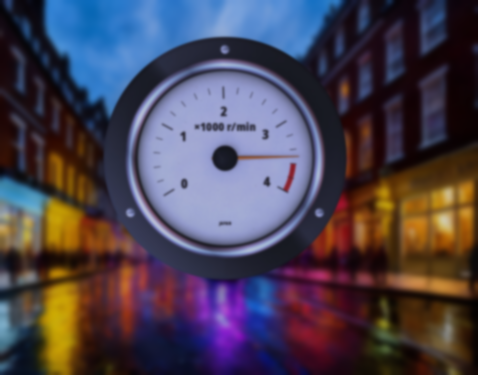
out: 3500 rpm
